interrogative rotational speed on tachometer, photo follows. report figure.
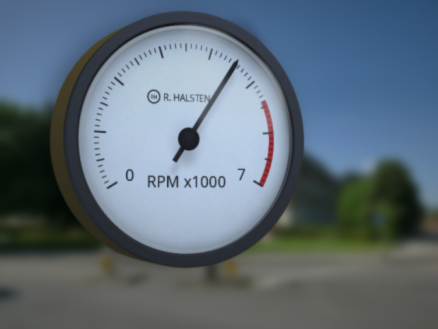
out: 4500 rpm
